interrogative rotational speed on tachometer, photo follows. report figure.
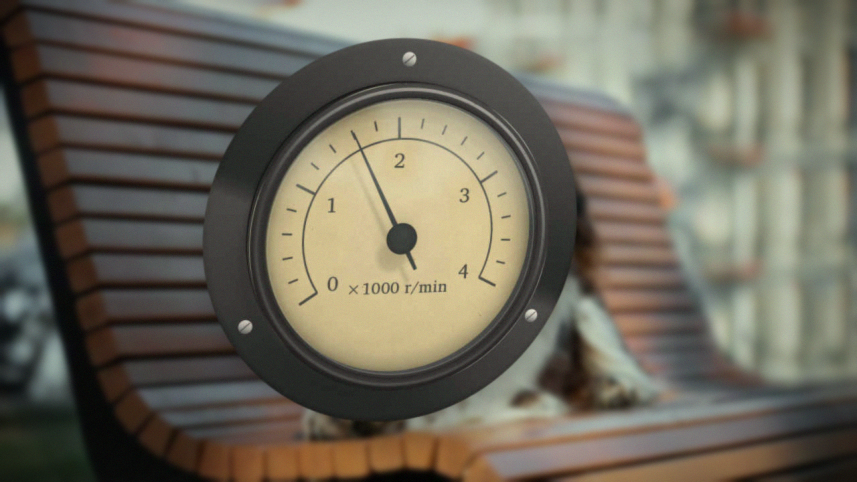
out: 1600 rpm
